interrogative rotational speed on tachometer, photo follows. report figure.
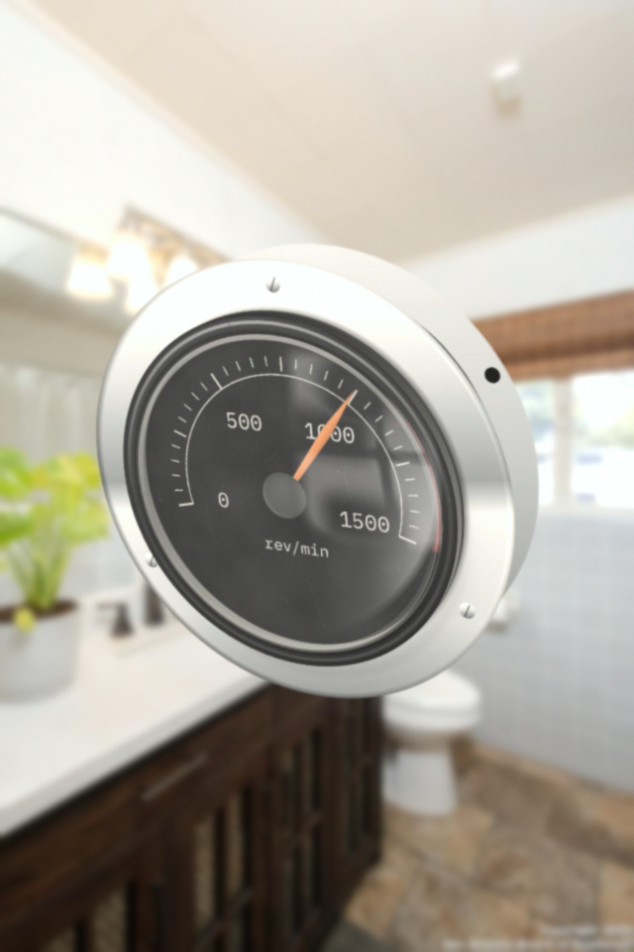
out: 1000 rpm
